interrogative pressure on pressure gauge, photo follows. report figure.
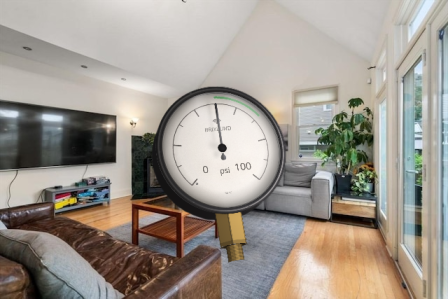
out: 50 psi
